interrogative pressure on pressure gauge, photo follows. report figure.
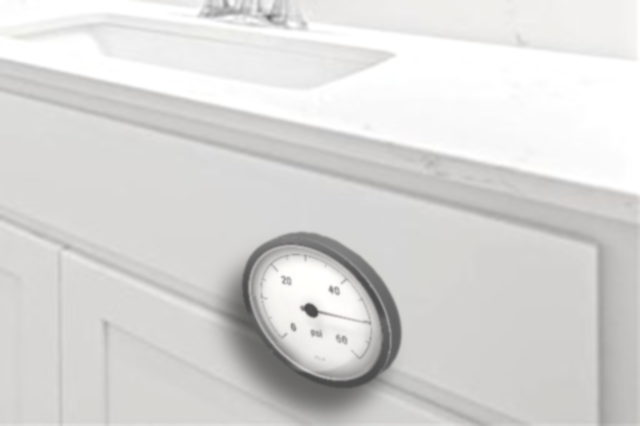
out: 50 psi
